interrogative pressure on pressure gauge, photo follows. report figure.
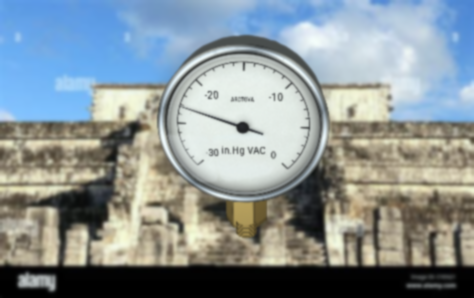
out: -23 inHg
